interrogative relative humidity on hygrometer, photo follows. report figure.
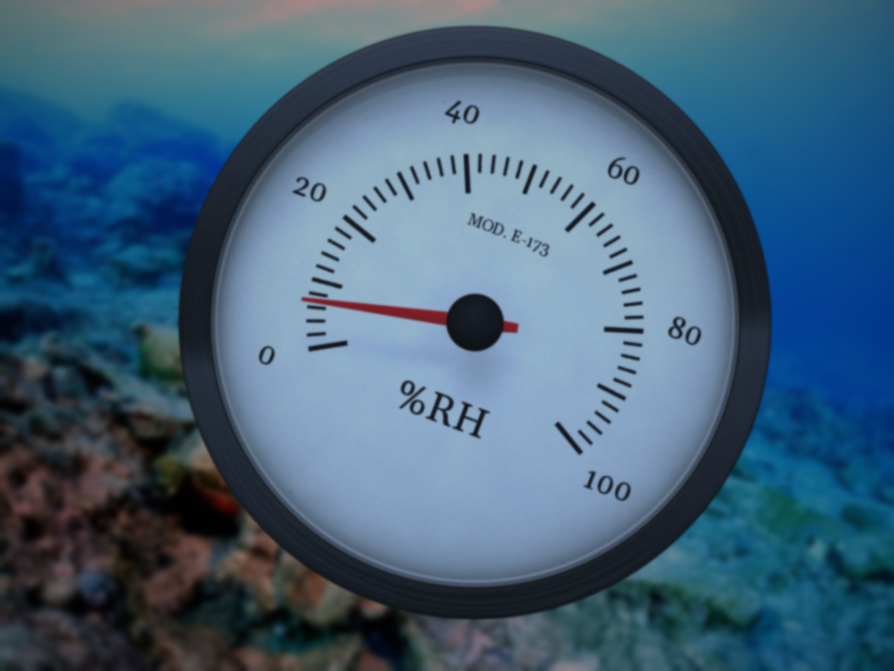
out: 7 %
